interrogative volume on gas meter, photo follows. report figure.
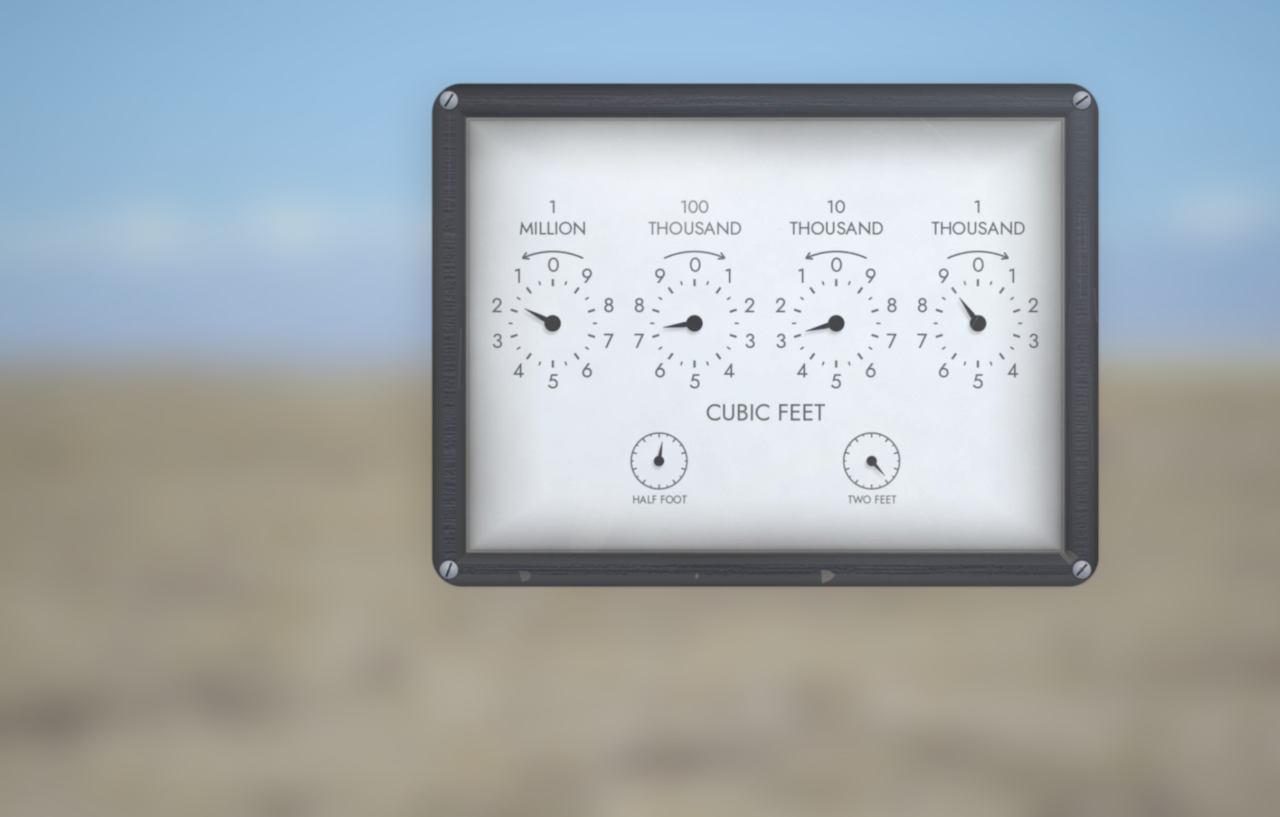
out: 172900 ft³
